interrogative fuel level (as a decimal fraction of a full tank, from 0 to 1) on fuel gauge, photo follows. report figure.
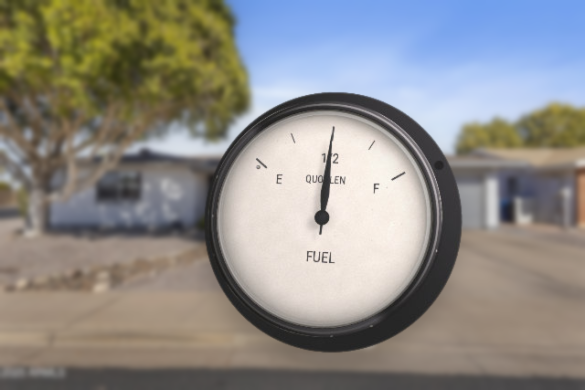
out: 0.5
